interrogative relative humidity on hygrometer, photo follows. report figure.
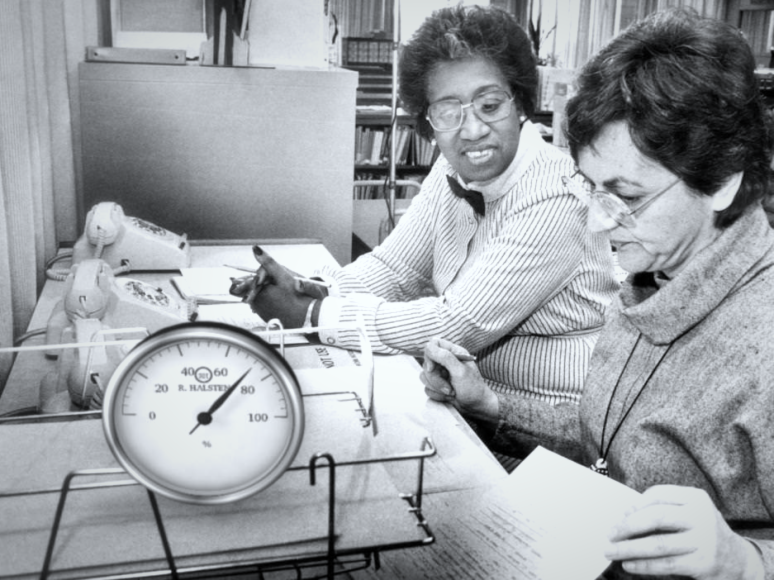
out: 72 %
